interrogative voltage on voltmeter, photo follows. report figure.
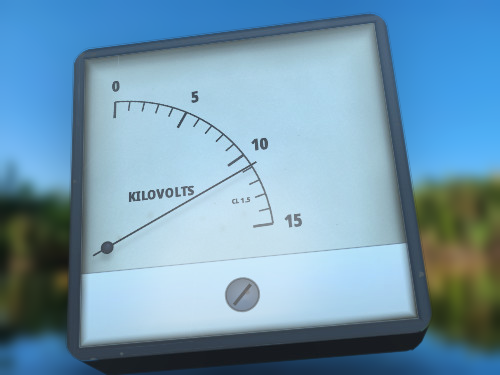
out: 11 kV
